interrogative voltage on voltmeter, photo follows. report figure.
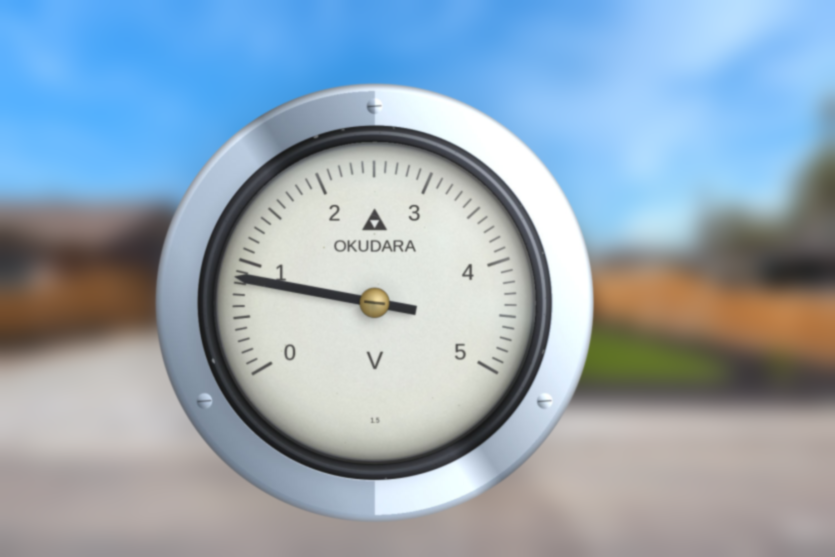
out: 0.85 V
